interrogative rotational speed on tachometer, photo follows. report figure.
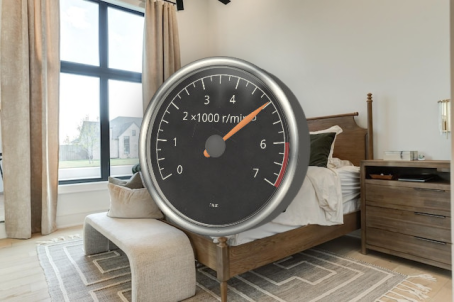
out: 5000 rpm
